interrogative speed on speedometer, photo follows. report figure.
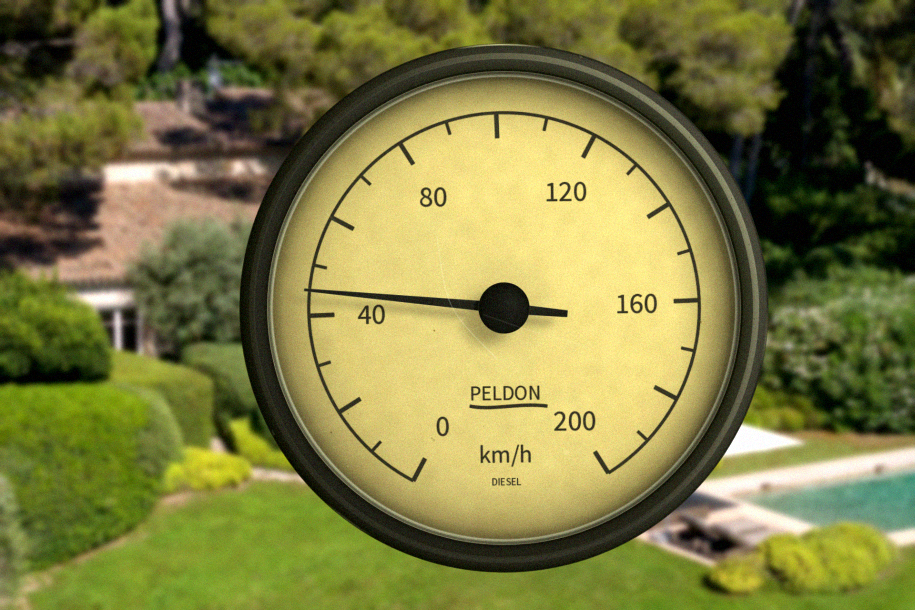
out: 45 km/h
